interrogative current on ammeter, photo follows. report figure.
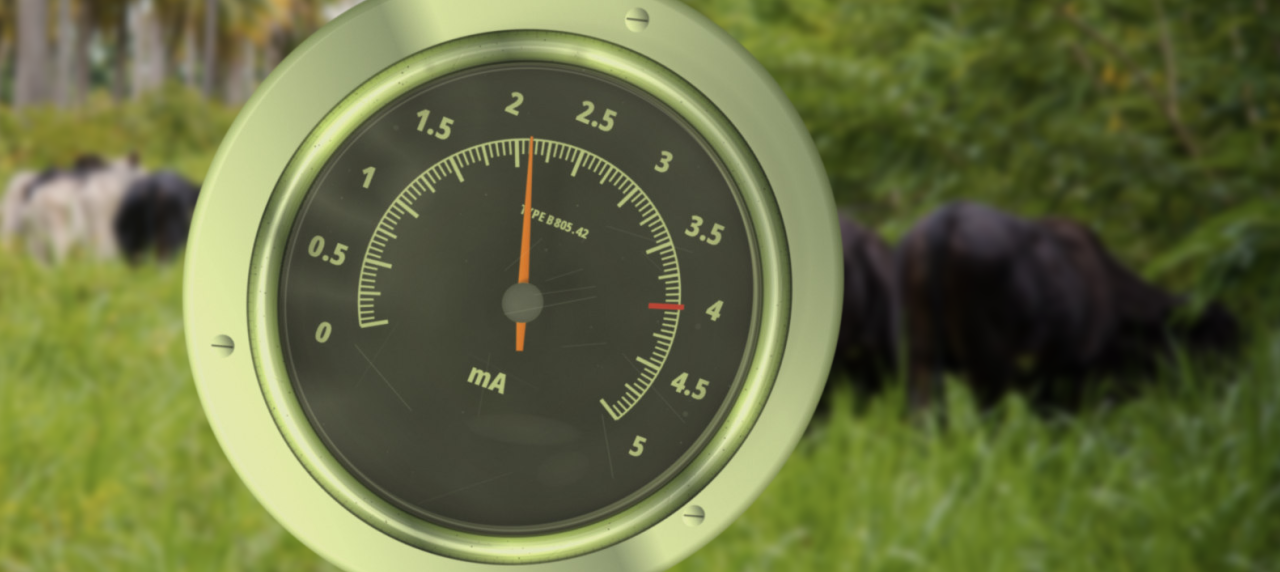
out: 2.1 mA
